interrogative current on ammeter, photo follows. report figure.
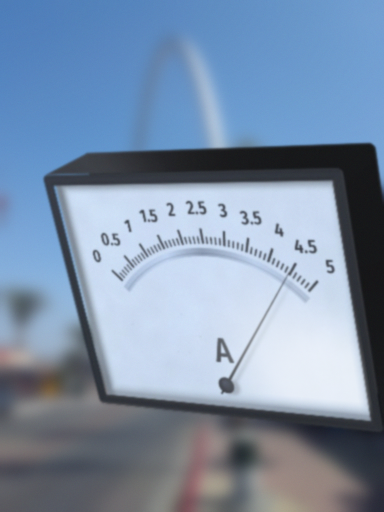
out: 4.5 A
